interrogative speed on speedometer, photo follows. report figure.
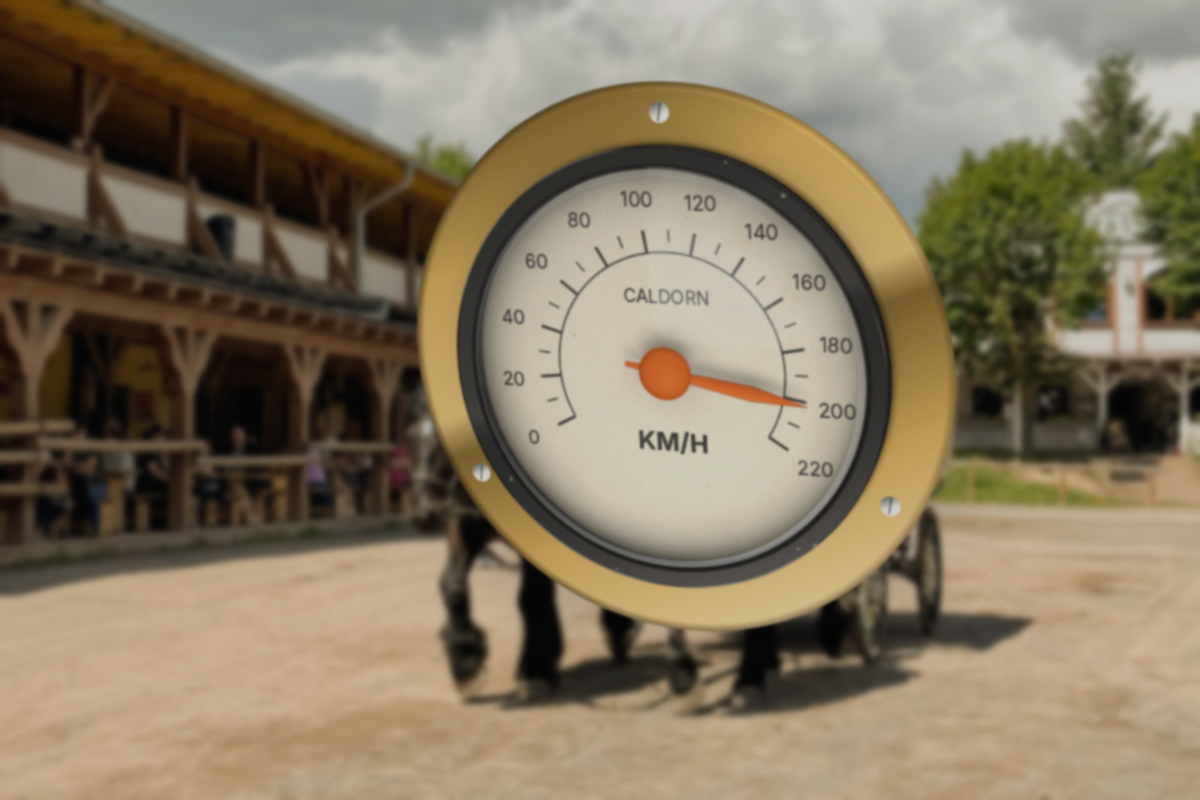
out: 200 km/h
